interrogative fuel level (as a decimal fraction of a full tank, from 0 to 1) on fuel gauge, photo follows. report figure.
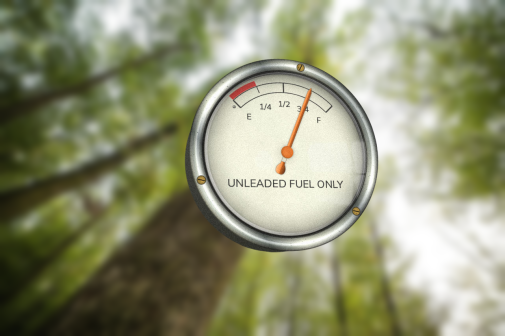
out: 0.75
